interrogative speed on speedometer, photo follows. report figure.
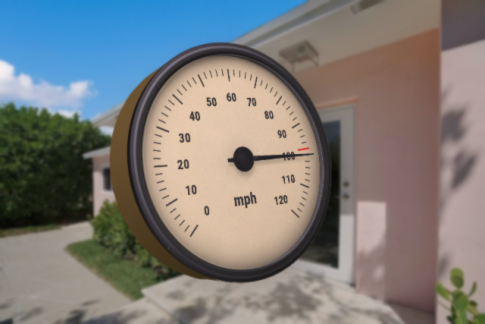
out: 100 mph
